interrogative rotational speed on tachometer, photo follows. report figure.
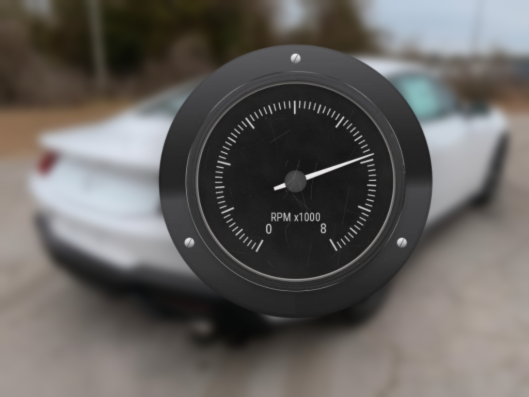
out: 5900 rpm
